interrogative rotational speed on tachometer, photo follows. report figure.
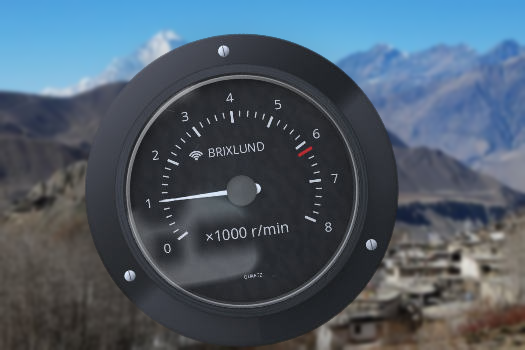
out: 1000 rpm
